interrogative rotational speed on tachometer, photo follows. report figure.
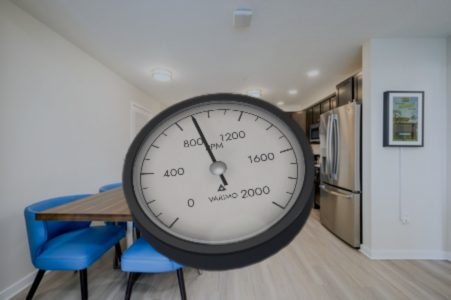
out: 900 rpm
